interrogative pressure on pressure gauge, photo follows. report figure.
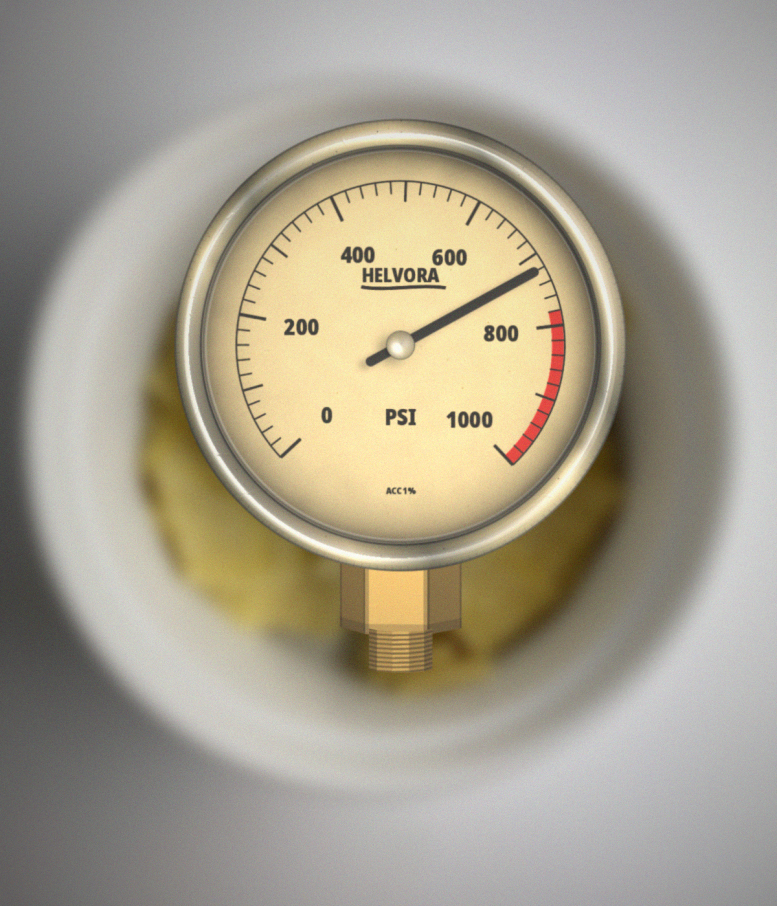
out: 720 psi
